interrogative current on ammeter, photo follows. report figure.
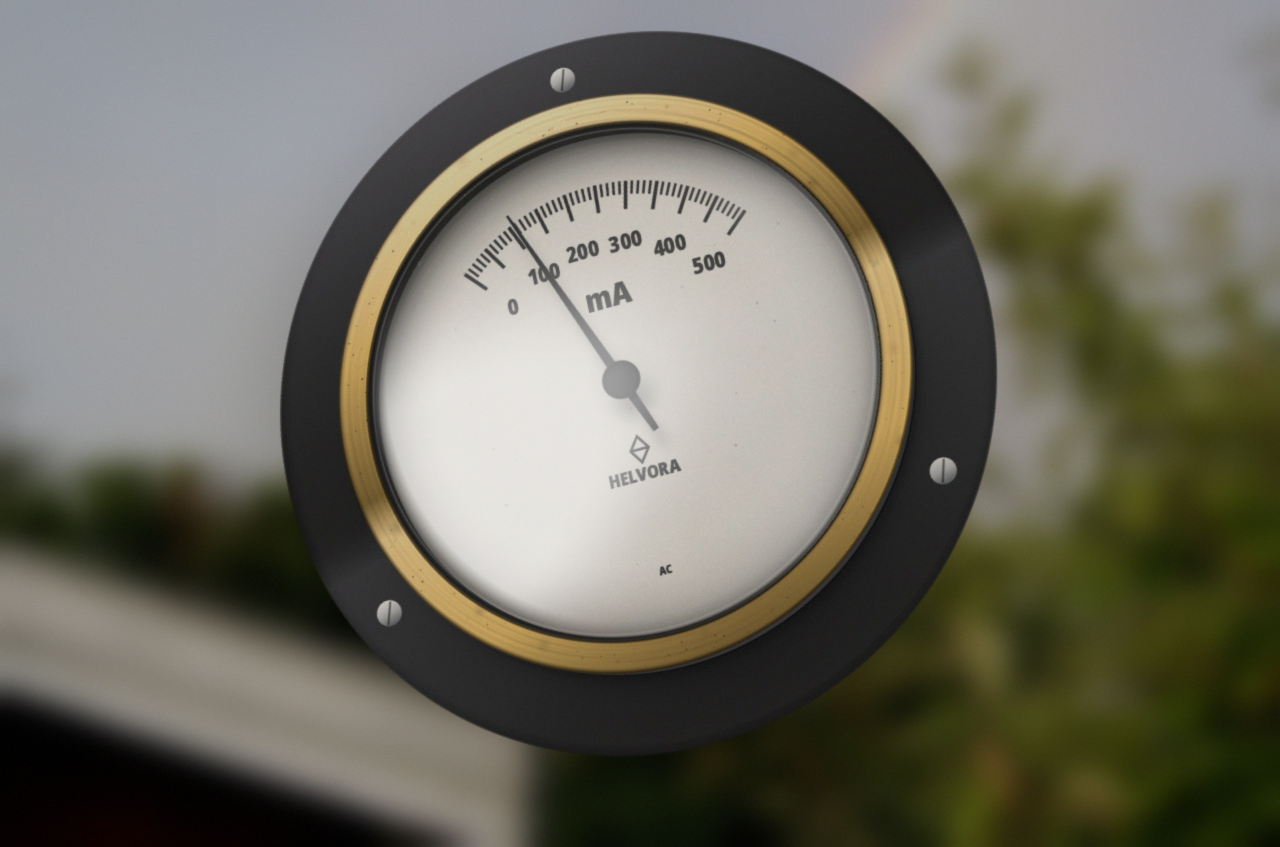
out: 110 mA
